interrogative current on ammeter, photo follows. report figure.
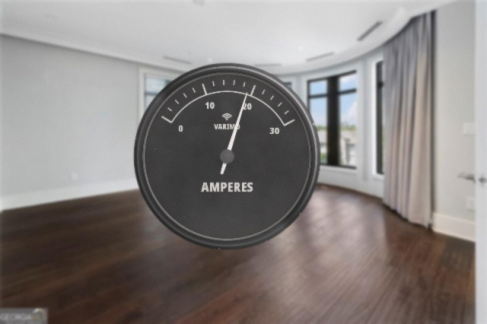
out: 19 A
